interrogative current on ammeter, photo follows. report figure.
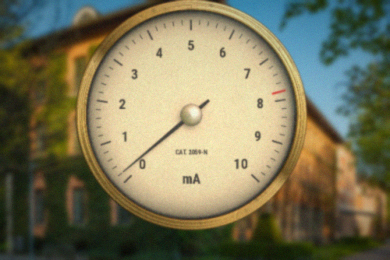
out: 0.2 mA
